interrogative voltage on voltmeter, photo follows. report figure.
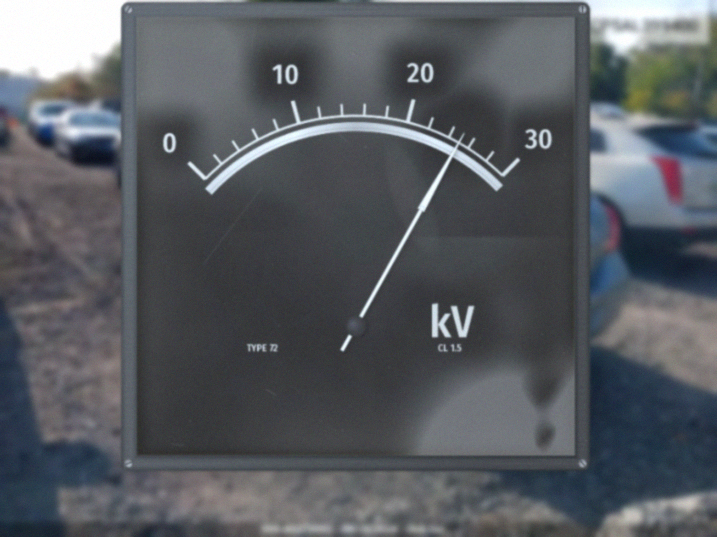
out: 25 kV
